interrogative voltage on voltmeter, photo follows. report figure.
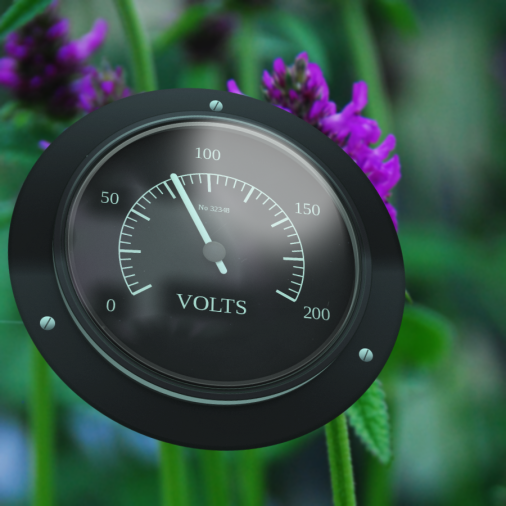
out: 80 V
